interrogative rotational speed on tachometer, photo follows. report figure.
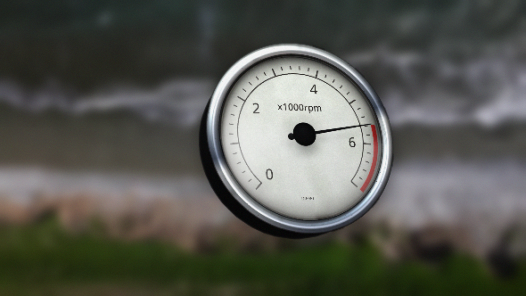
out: 5600 rpm
